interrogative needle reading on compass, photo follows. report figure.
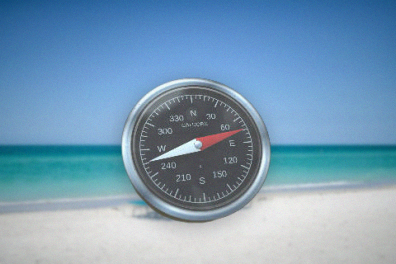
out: 75 °
